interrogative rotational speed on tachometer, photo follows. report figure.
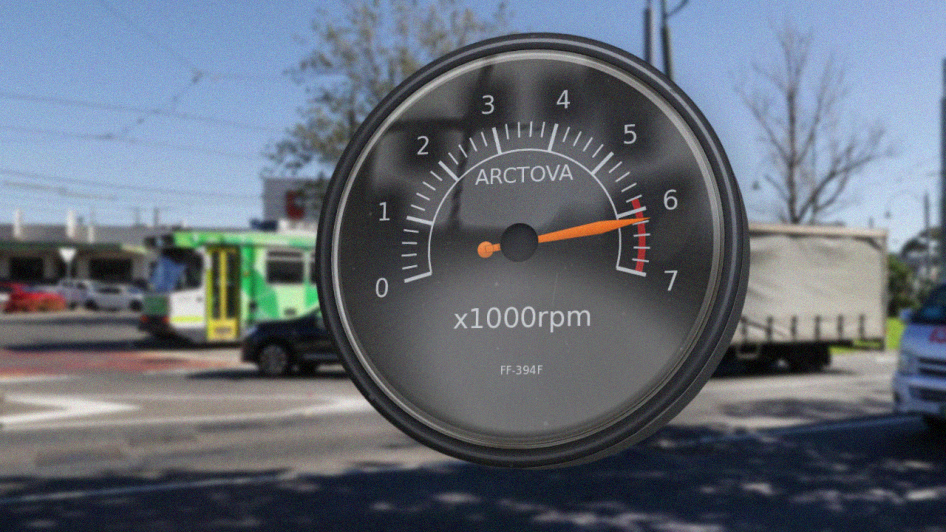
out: 6200 rpm
